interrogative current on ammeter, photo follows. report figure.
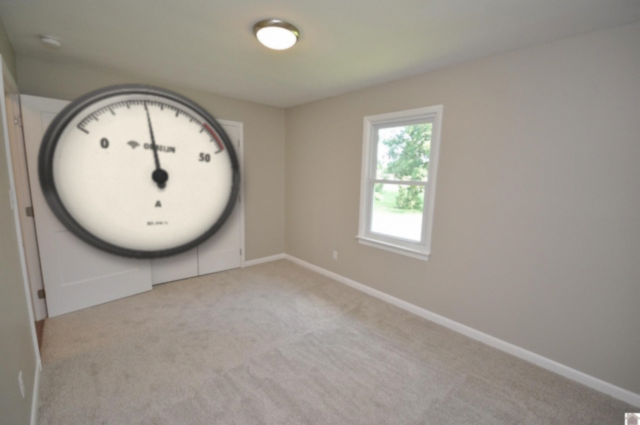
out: 20 A
